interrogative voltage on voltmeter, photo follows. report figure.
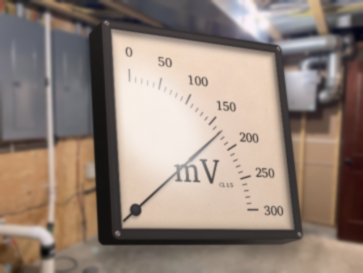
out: 170 mV
